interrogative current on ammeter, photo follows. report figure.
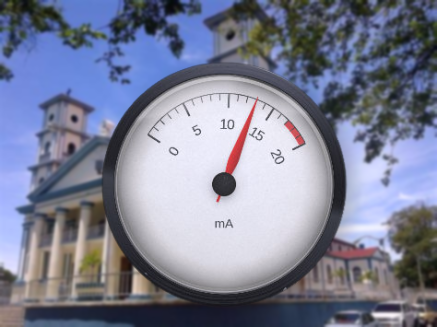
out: 13 mA
